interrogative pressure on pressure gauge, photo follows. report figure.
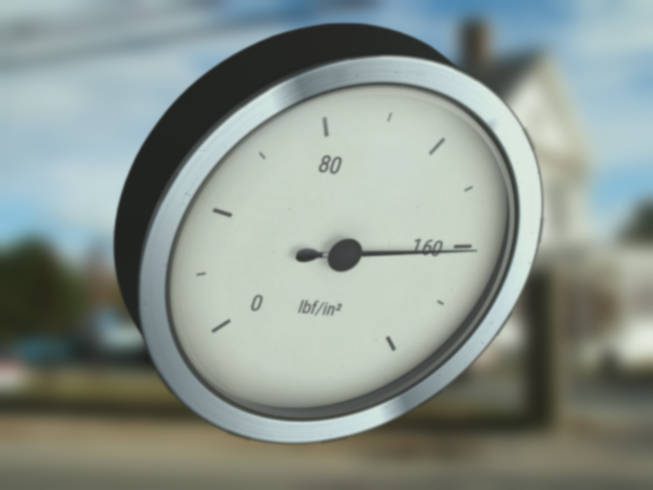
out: 160 psi
